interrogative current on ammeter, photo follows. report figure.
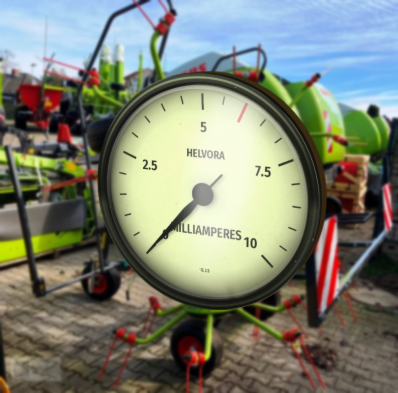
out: 0 mA
